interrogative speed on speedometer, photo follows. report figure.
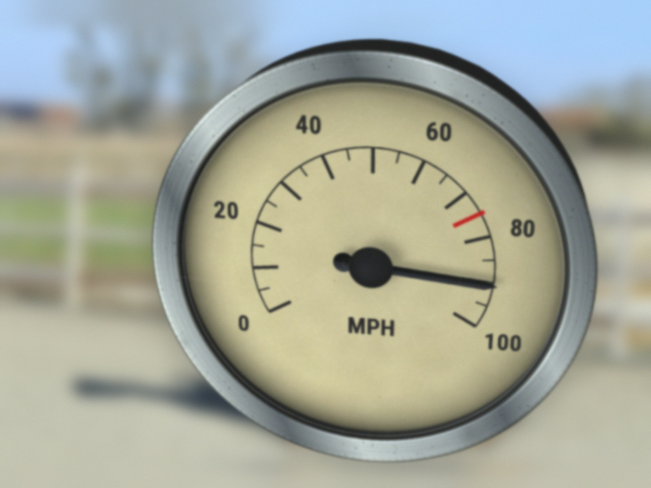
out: 90 mph
